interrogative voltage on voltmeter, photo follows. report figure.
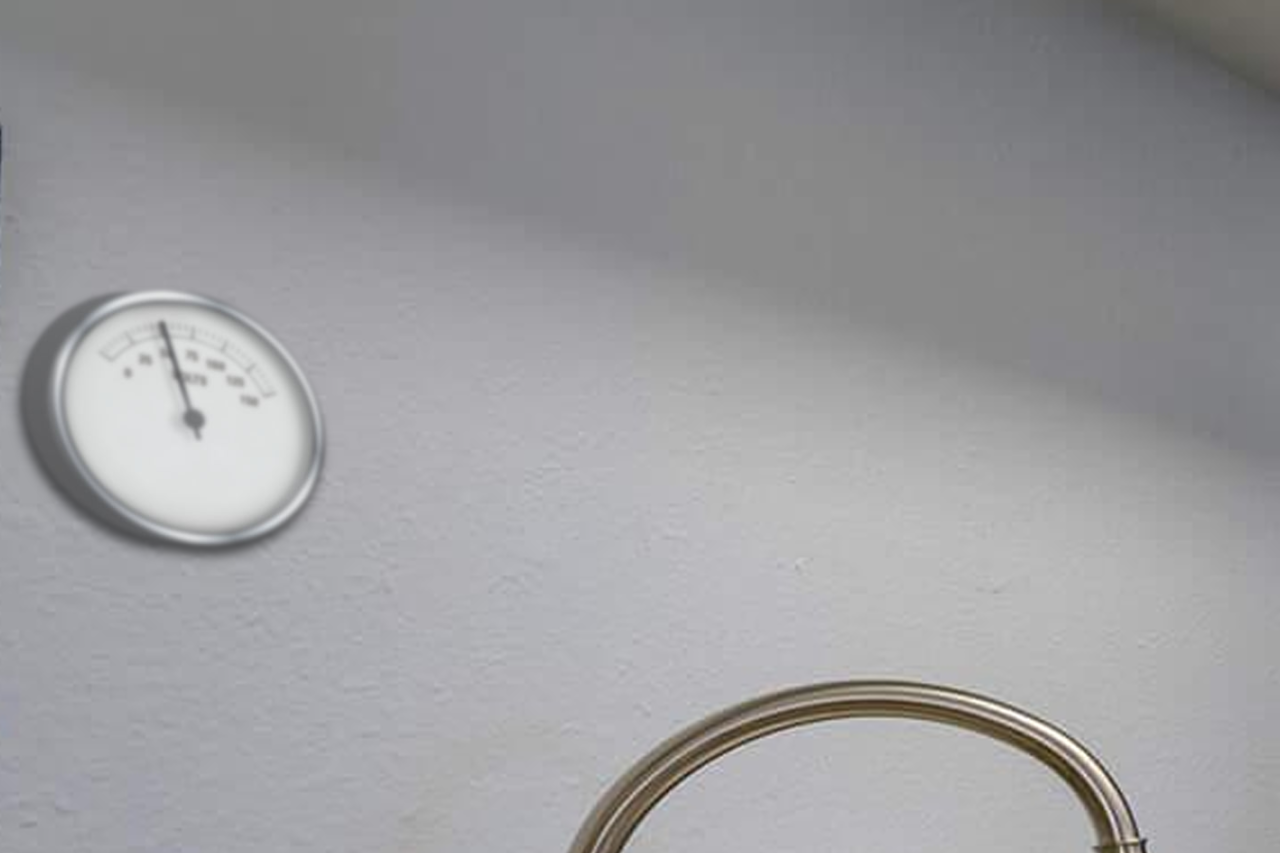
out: 50 V
